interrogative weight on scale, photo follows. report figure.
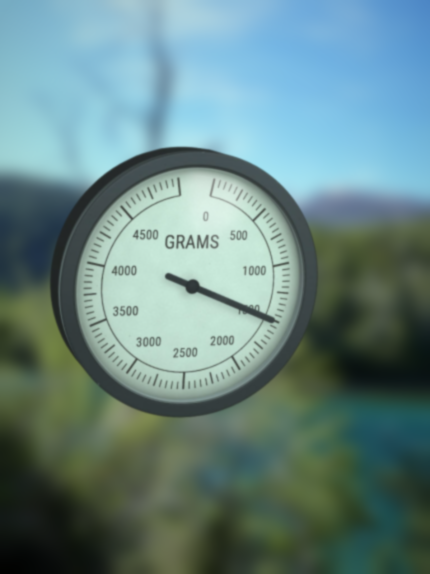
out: 1500 g
